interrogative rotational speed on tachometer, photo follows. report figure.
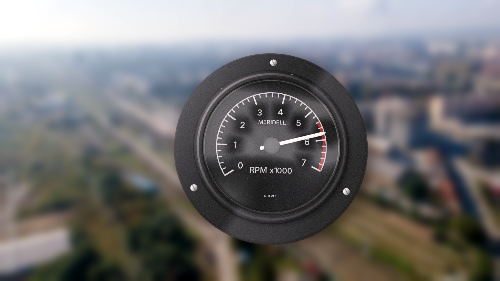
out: 5800 rpm
